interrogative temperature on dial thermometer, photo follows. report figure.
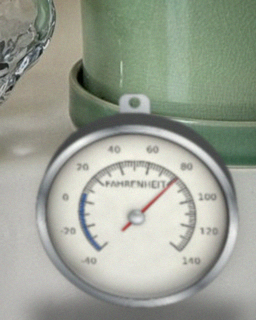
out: 80 °F
